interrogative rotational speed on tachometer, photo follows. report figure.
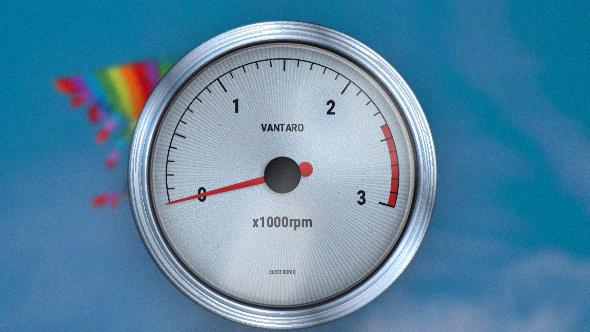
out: 0 rpm
